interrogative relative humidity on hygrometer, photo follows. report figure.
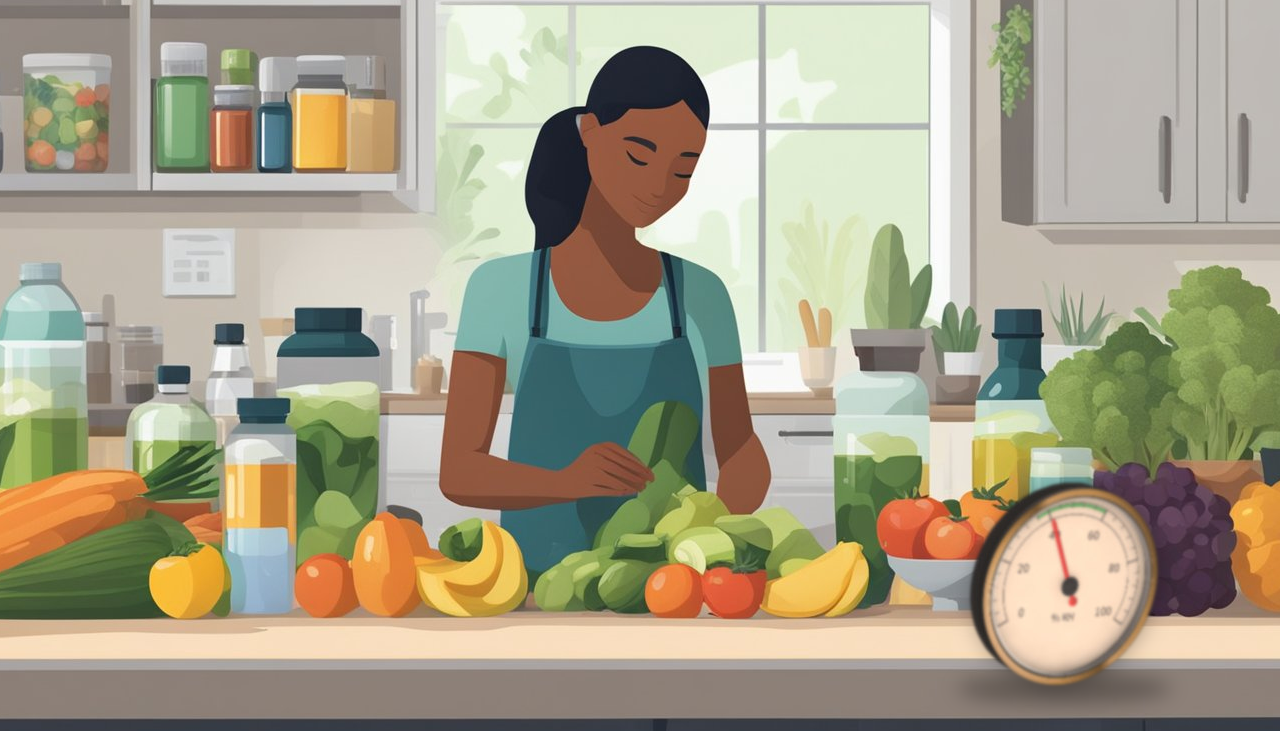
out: 40 %
